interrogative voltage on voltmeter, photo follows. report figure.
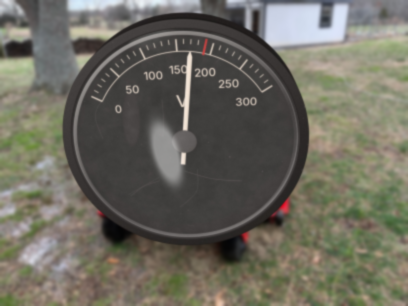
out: 170 V
